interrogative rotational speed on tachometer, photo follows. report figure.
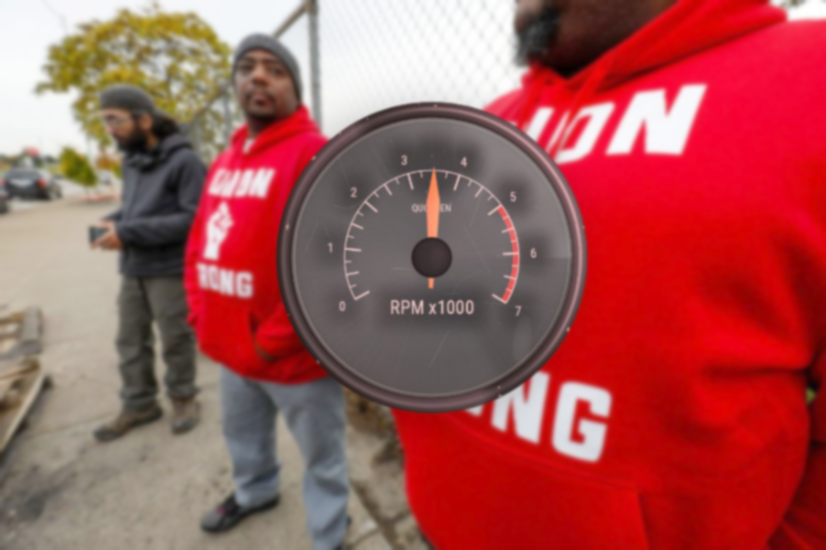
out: 3500 rpm
